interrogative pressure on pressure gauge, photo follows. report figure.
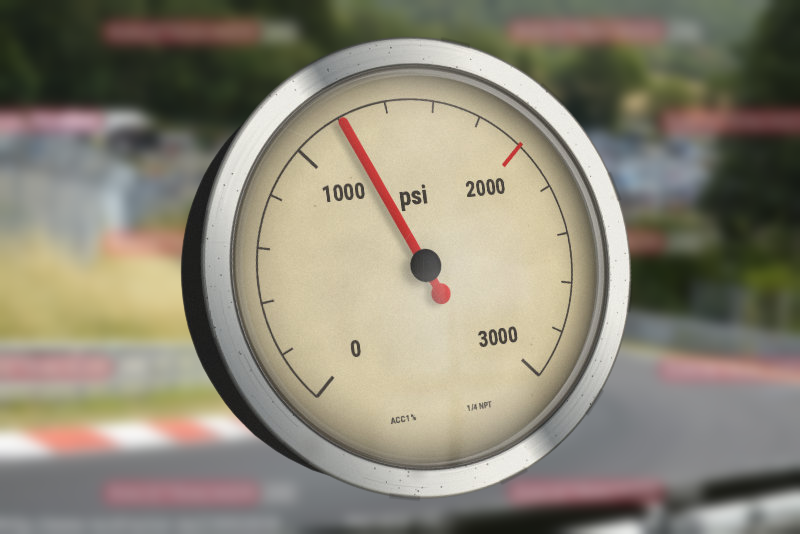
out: 1200 psi
